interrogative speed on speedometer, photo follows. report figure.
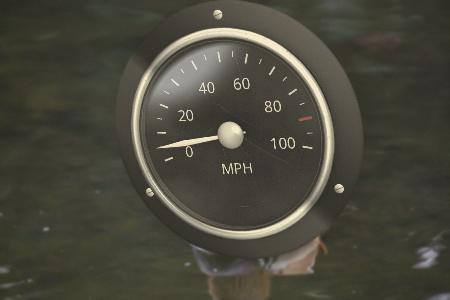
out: 5 mph
